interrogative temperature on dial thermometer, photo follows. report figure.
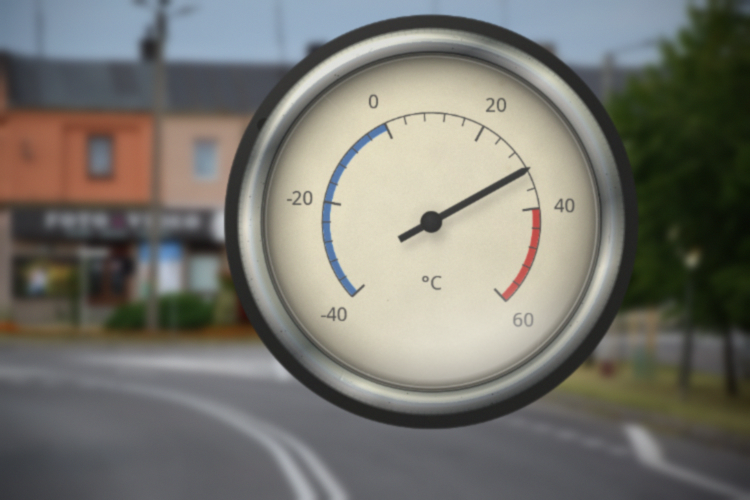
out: 32 °C
